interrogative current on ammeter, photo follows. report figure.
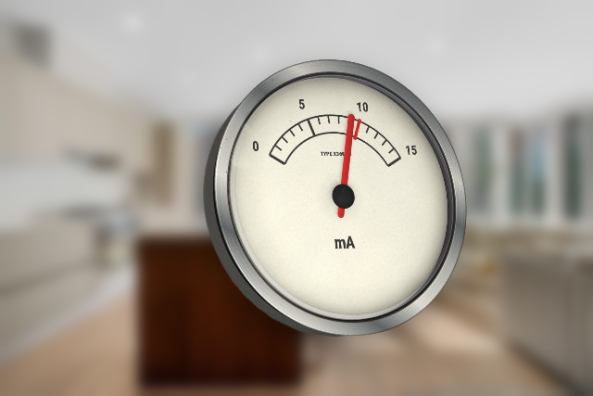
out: 9 mA
